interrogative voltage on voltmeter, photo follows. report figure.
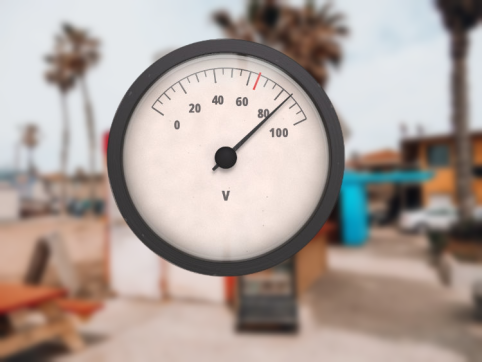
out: 85 V
